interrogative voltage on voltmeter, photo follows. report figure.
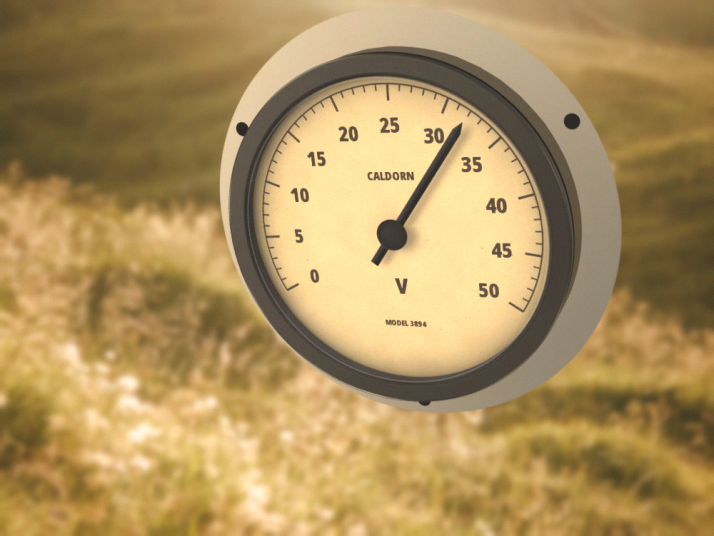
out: 32 V
